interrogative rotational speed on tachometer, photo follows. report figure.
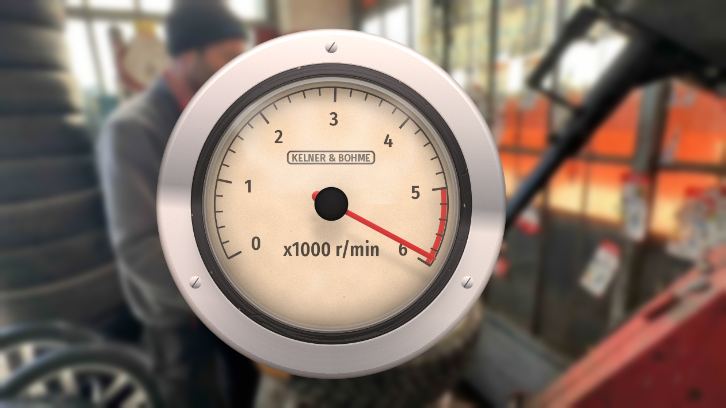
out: 5900 rpm
